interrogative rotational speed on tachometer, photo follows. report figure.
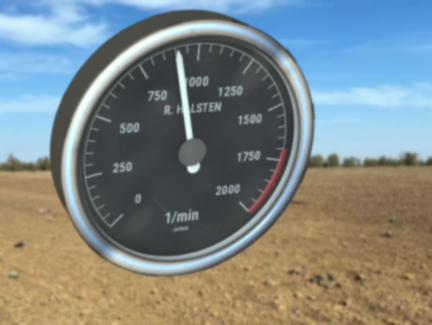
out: 900 rpm
